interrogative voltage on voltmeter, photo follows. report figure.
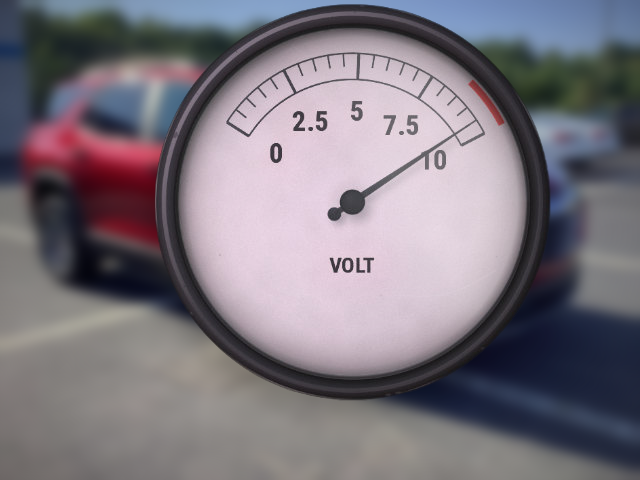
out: 9.5 V
